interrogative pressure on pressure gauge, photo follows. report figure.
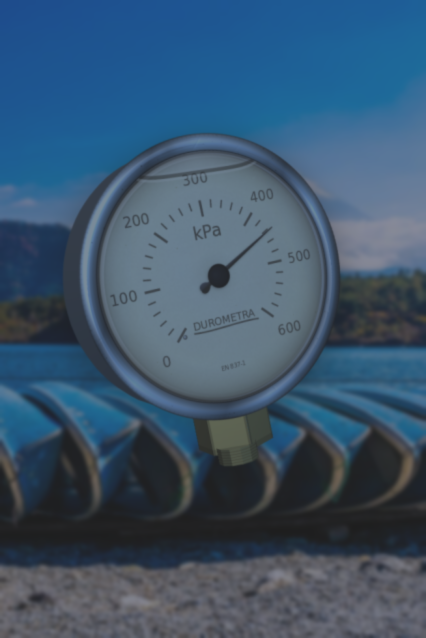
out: 440 kPa
